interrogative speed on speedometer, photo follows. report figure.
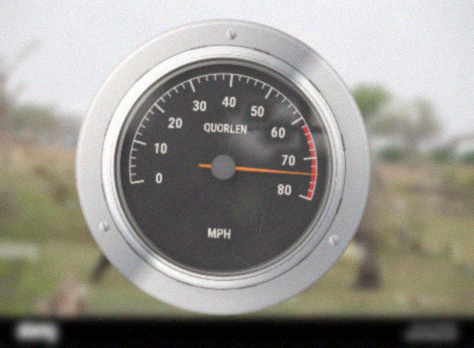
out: 74 mph
